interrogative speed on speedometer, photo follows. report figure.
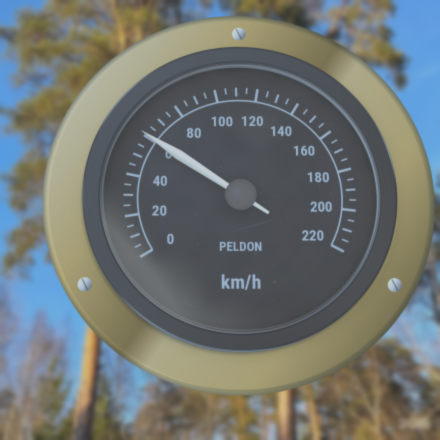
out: 60 km/h
